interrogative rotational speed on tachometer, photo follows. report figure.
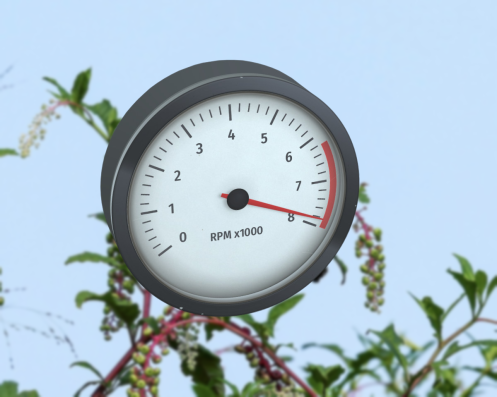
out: 7800 rpm
